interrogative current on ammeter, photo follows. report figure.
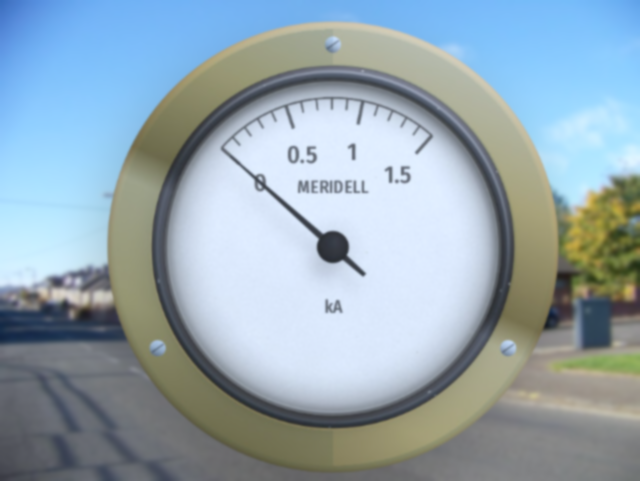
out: 0 kA
